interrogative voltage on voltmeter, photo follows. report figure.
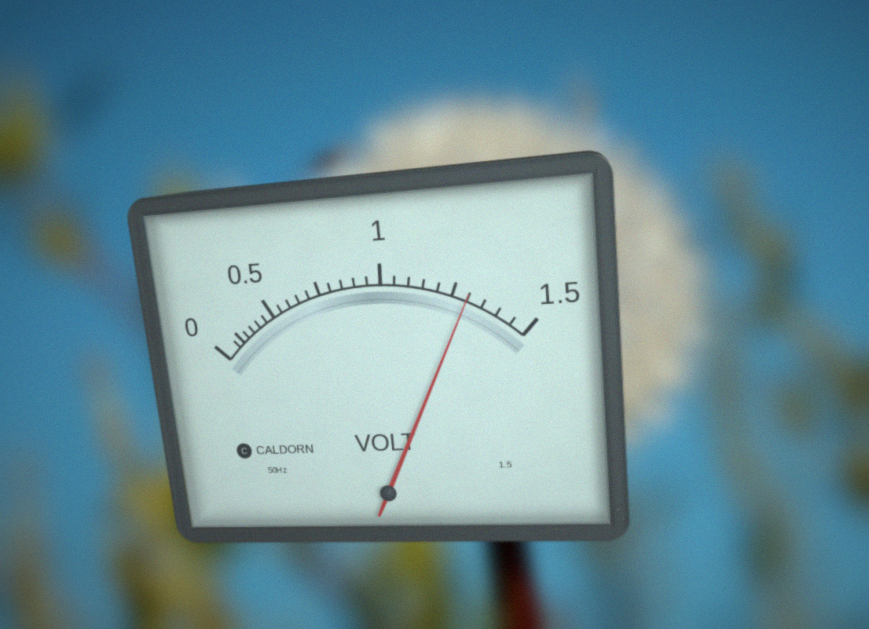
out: 1.3 V
